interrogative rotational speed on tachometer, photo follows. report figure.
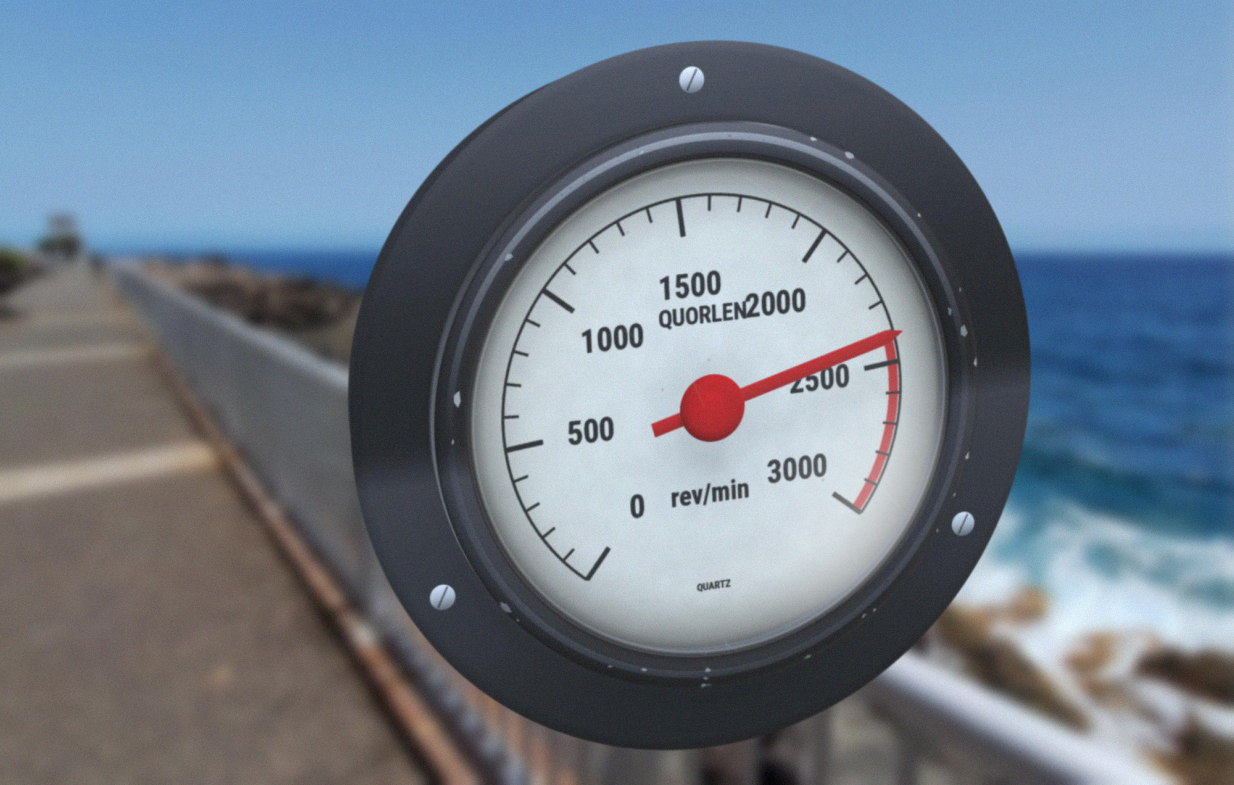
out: 2400 rpm
